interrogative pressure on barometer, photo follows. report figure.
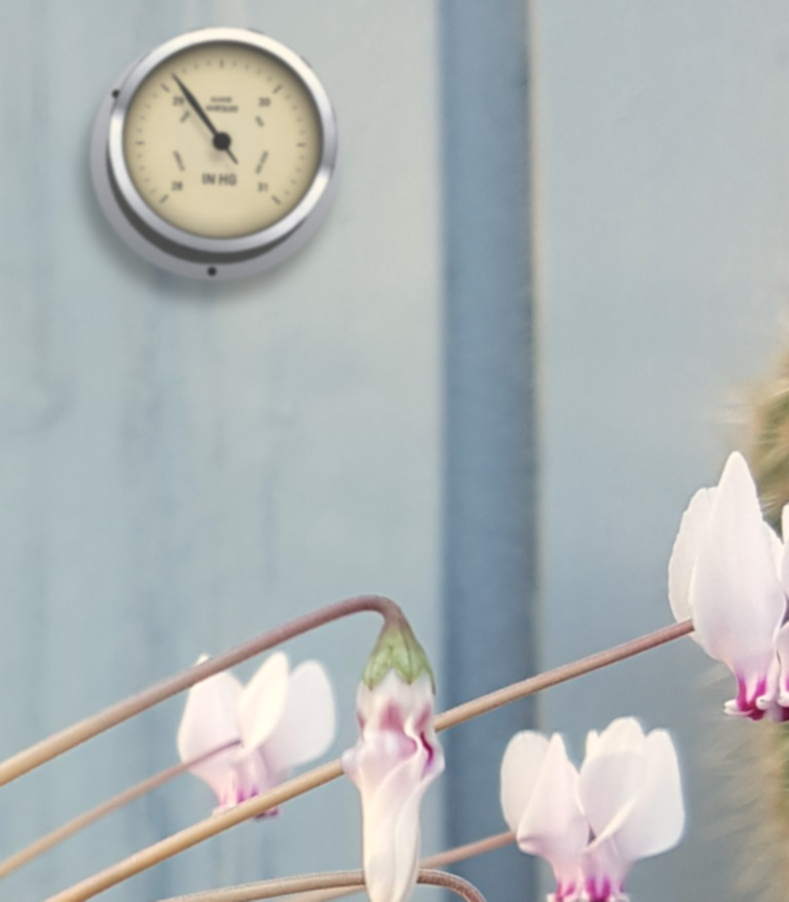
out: 29.1 inHg
